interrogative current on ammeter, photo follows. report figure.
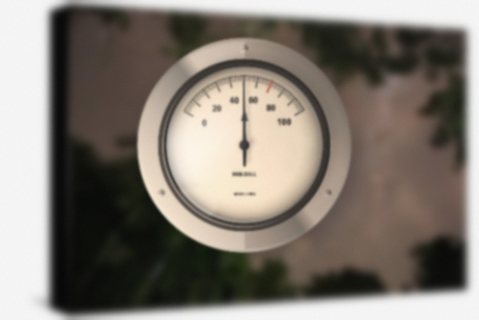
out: 50 A
